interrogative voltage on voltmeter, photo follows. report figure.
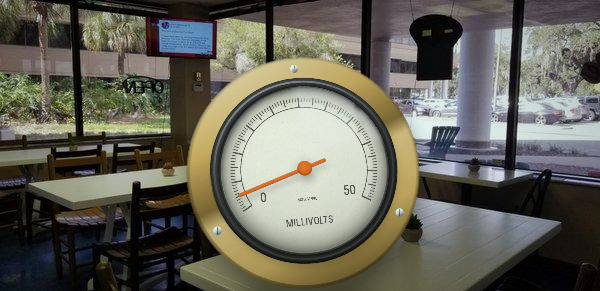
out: 2.5 mV
